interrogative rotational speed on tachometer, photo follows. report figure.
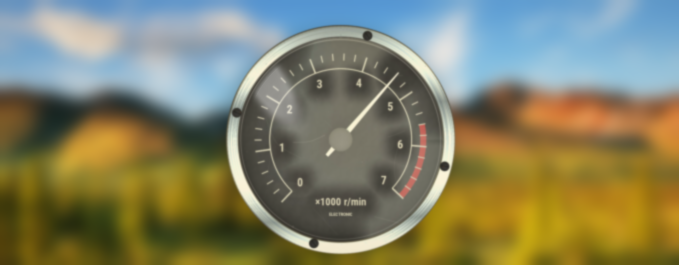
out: 4600 rpm
